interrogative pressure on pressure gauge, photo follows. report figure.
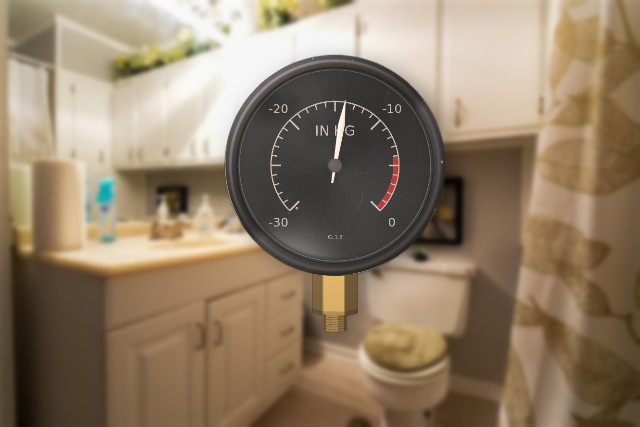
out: -14 inHg
